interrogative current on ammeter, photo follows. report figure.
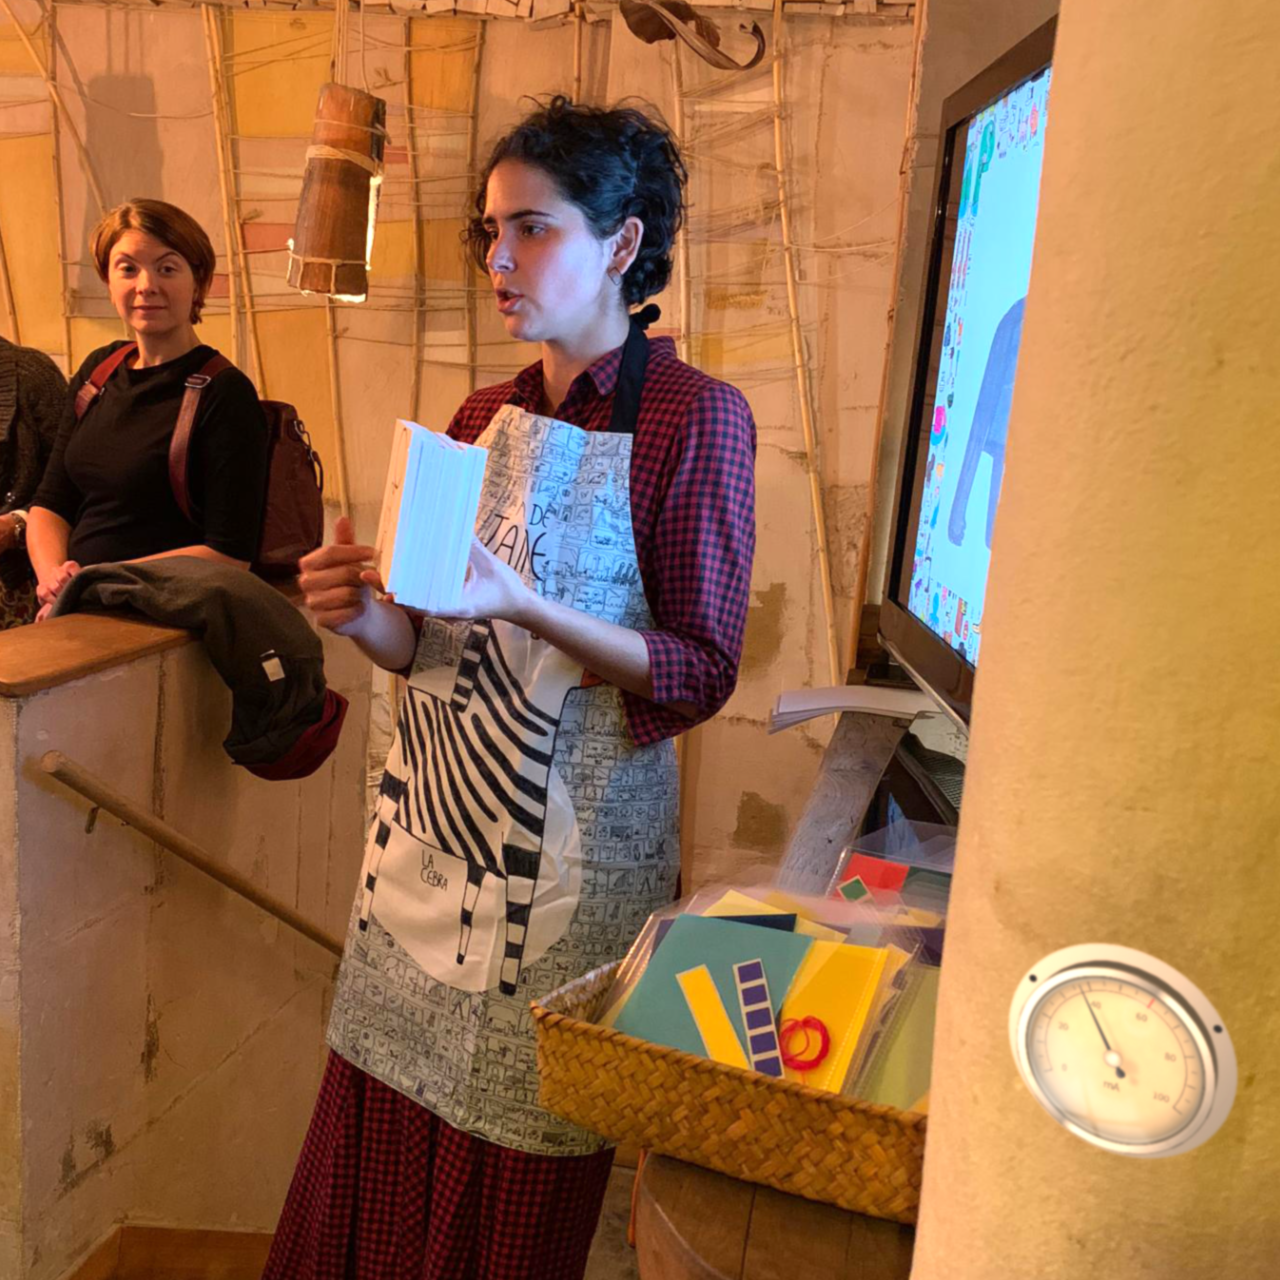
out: 37.5 mA
